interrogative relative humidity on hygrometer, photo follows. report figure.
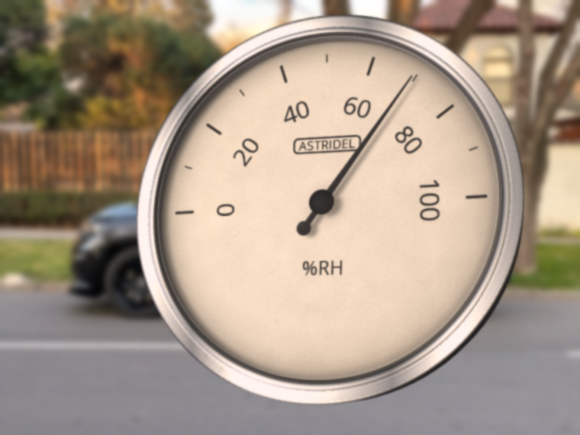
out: 70 %
